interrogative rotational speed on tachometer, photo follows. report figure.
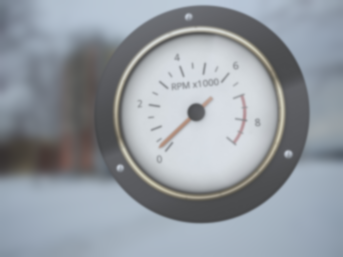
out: 250 rpm
